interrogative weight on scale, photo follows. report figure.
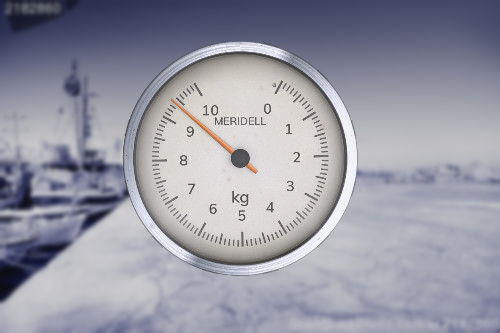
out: 9.4 kg
